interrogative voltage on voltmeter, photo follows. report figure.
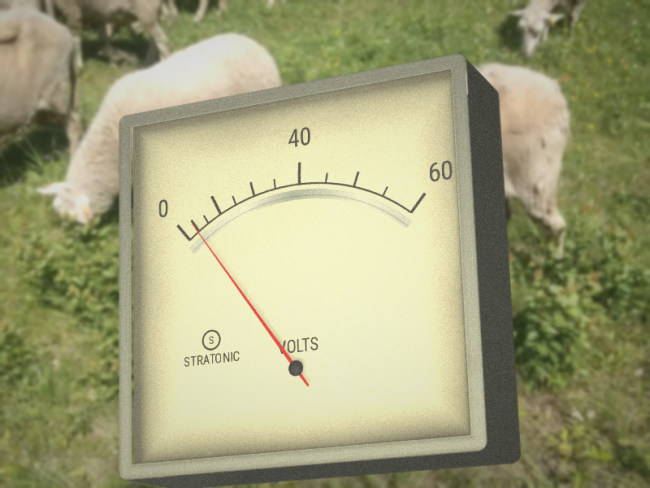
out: 10 V
